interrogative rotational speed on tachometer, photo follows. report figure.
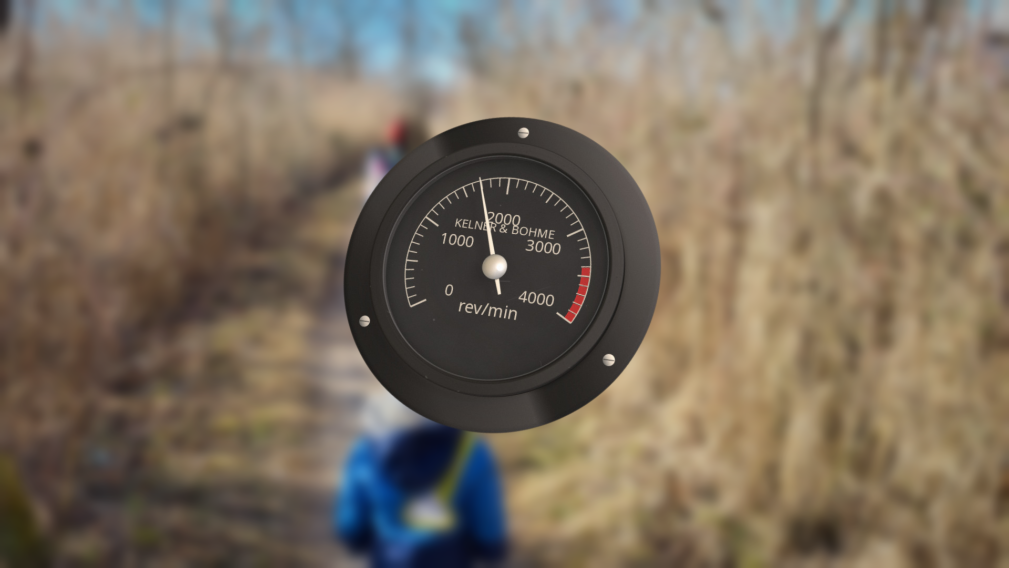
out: 1700 rpm
